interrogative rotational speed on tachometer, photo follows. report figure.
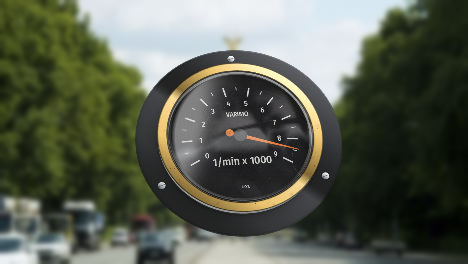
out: 8500 rpm
